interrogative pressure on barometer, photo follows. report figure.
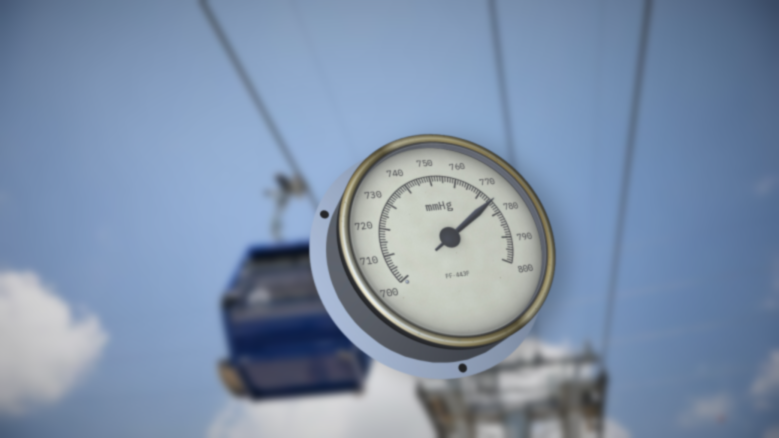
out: 775 mmHg
